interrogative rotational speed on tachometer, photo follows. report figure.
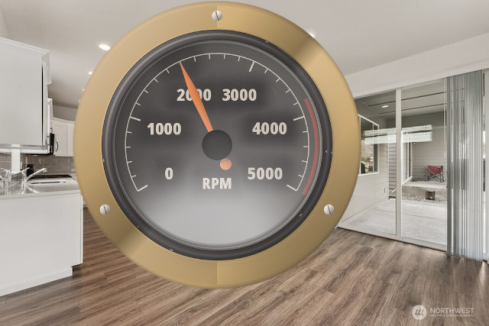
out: 2000 rpm
